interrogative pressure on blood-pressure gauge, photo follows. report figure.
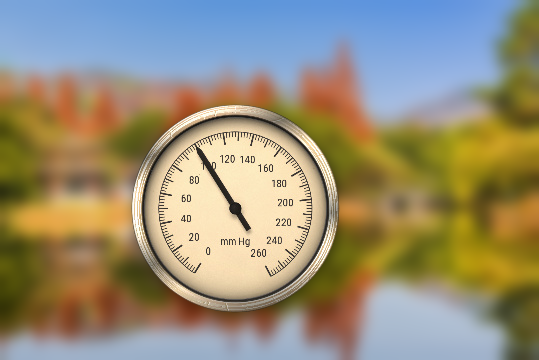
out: 100 mmHg
